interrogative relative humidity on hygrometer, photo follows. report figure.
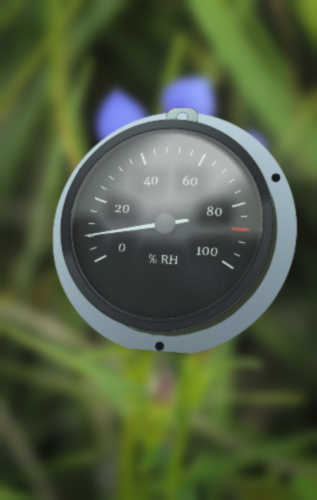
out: 8 %
